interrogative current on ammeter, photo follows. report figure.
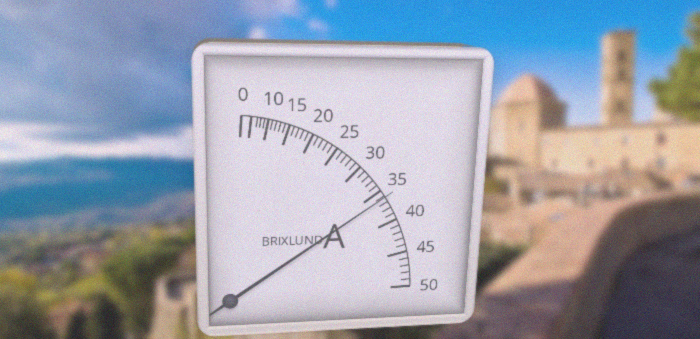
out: 36 A
